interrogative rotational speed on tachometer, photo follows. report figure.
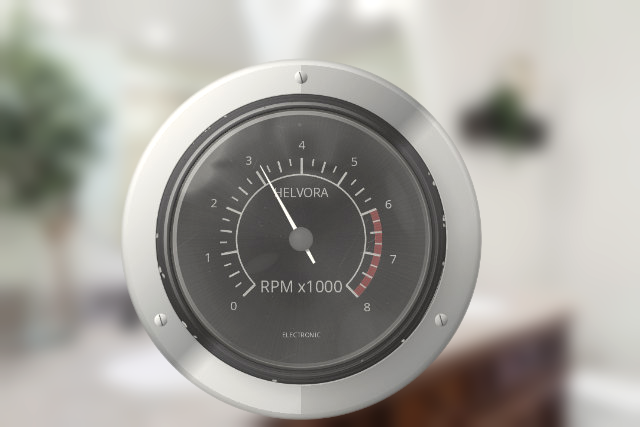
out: 3125 rpm
